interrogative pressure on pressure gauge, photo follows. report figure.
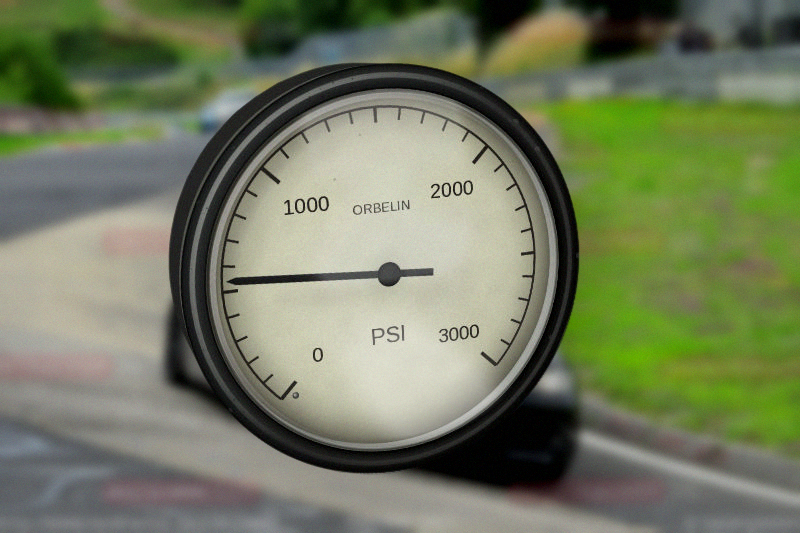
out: 550 psi
